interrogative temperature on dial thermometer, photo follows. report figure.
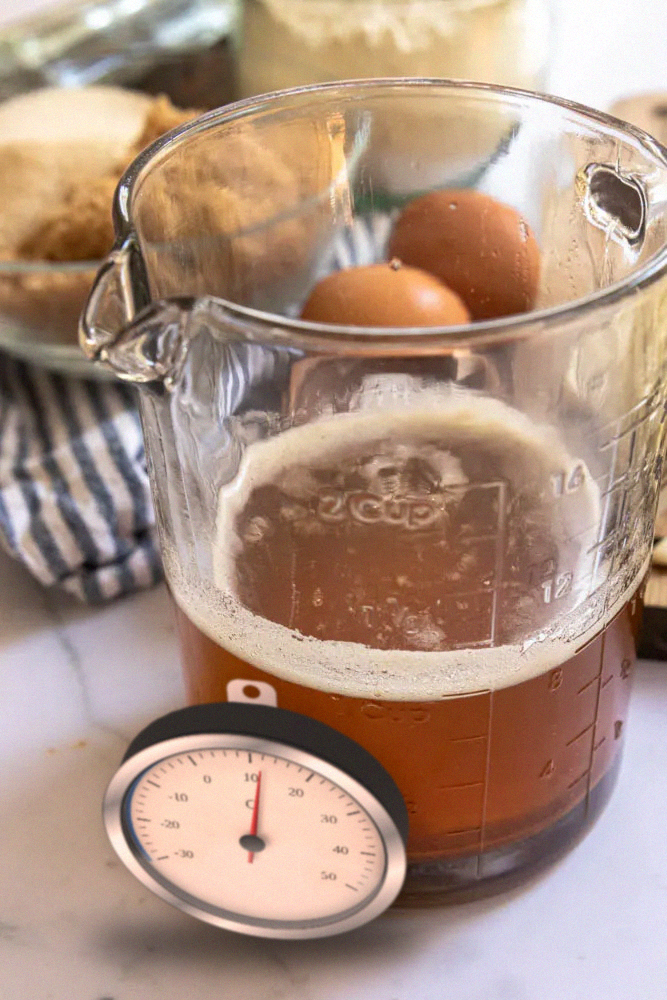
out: 12 °C
